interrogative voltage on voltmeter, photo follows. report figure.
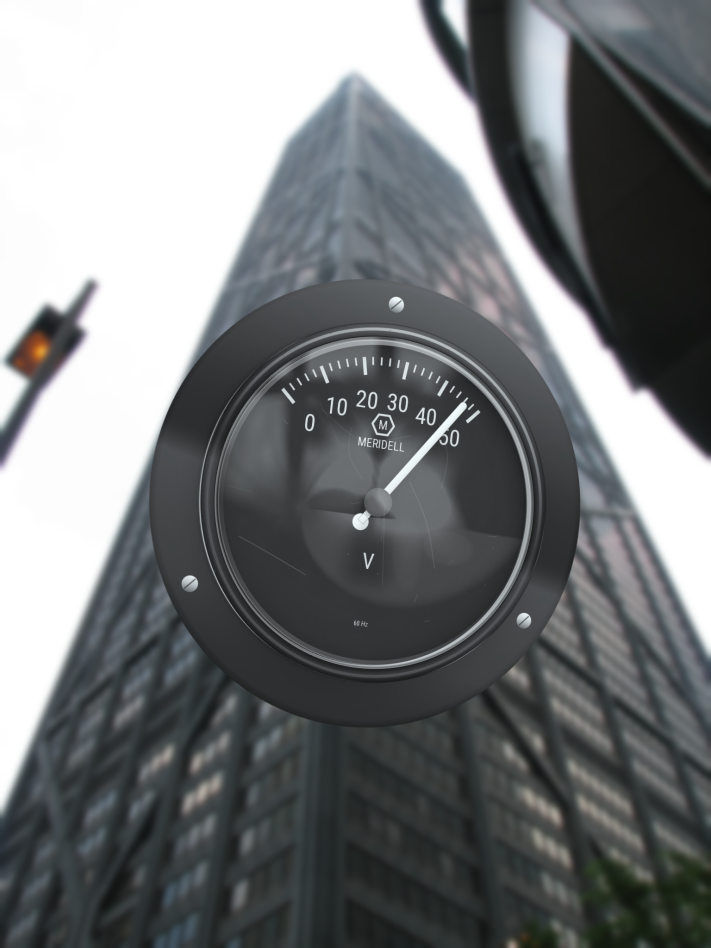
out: 46 V
